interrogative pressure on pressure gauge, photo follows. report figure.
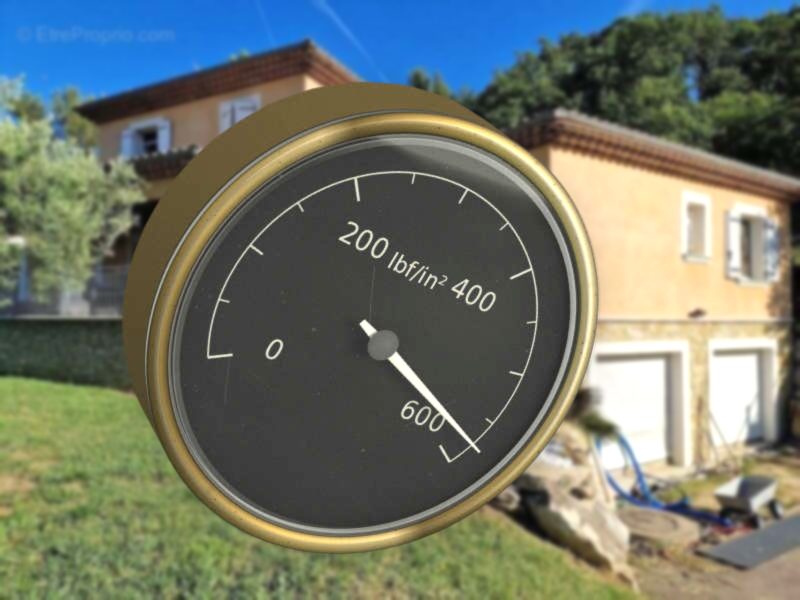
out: 575 psi
